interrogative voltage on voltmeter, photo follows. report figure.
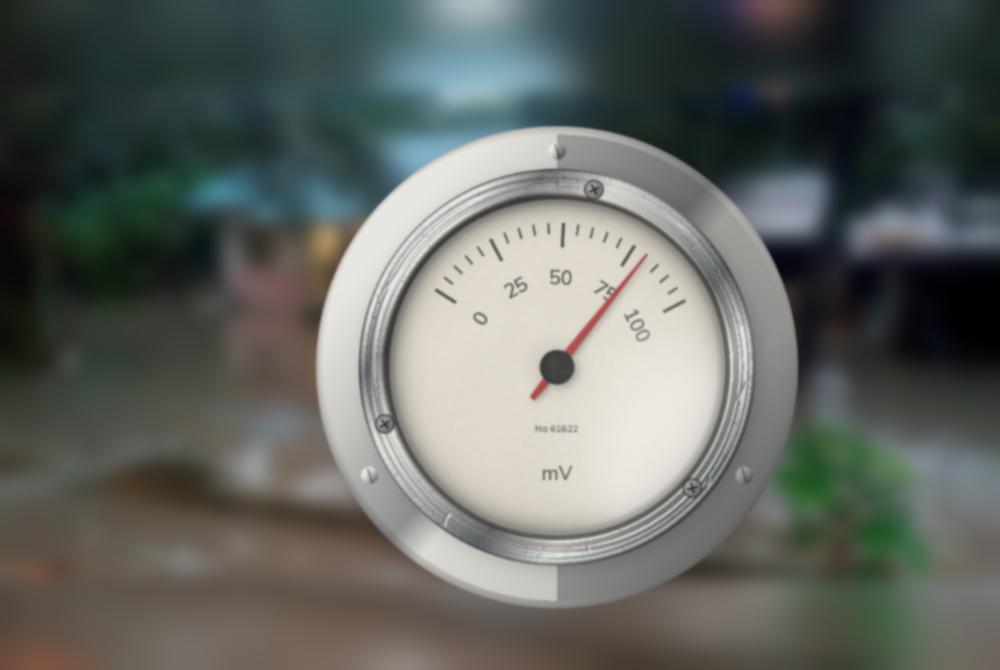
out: 80 mV
